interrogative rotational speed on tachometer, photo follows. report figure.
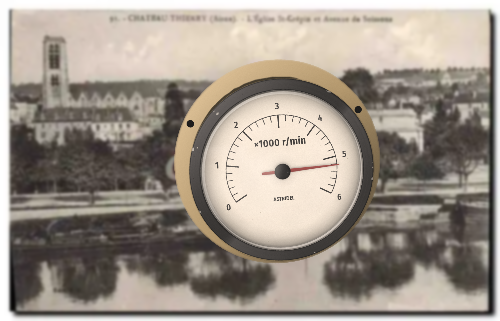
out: 5200 rpm
